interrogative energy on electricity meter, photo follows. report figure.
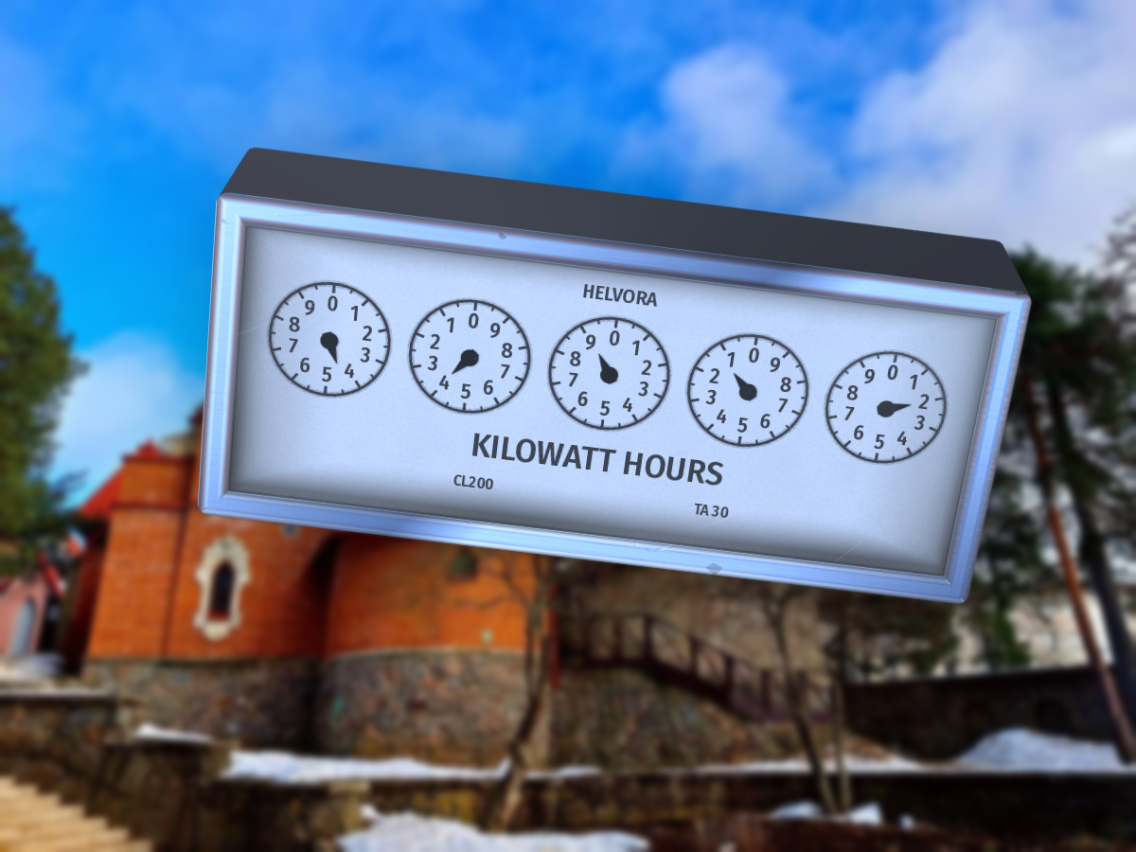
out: 43912 kWh
